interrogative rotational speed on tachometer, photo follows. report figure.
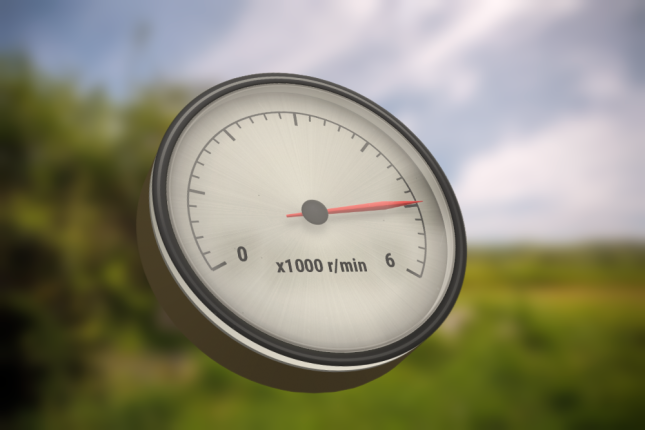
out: 5000 rpm
